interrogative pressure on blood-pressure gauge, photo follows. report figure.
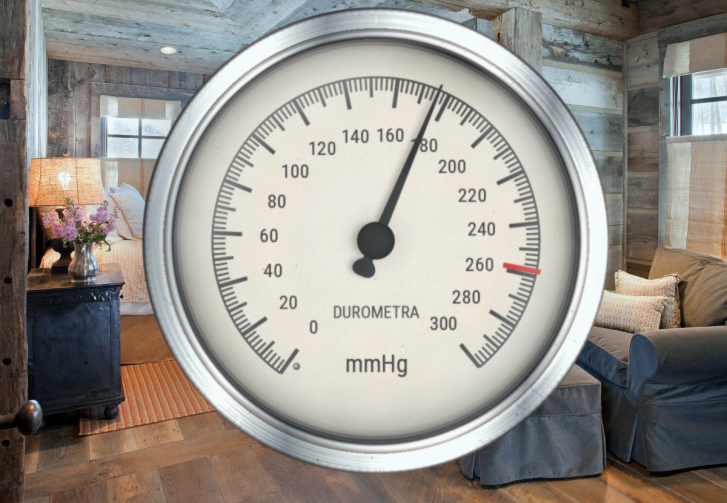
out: 176 mmHg
